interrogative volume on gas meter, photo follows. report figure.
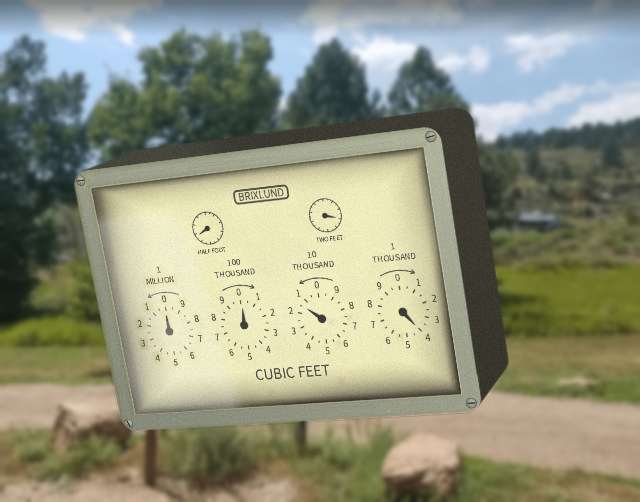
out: 1400 ft³
